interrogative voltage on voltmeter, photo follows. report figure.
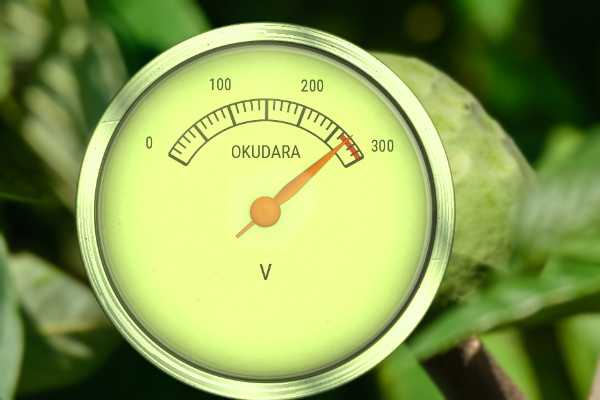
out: 270 V
